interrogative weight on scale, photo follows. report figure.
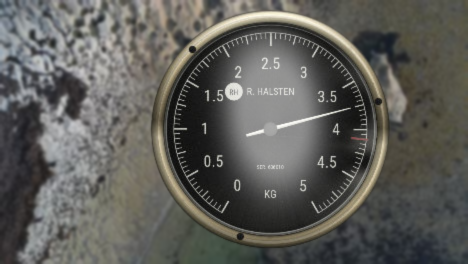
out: 3.75 kg
